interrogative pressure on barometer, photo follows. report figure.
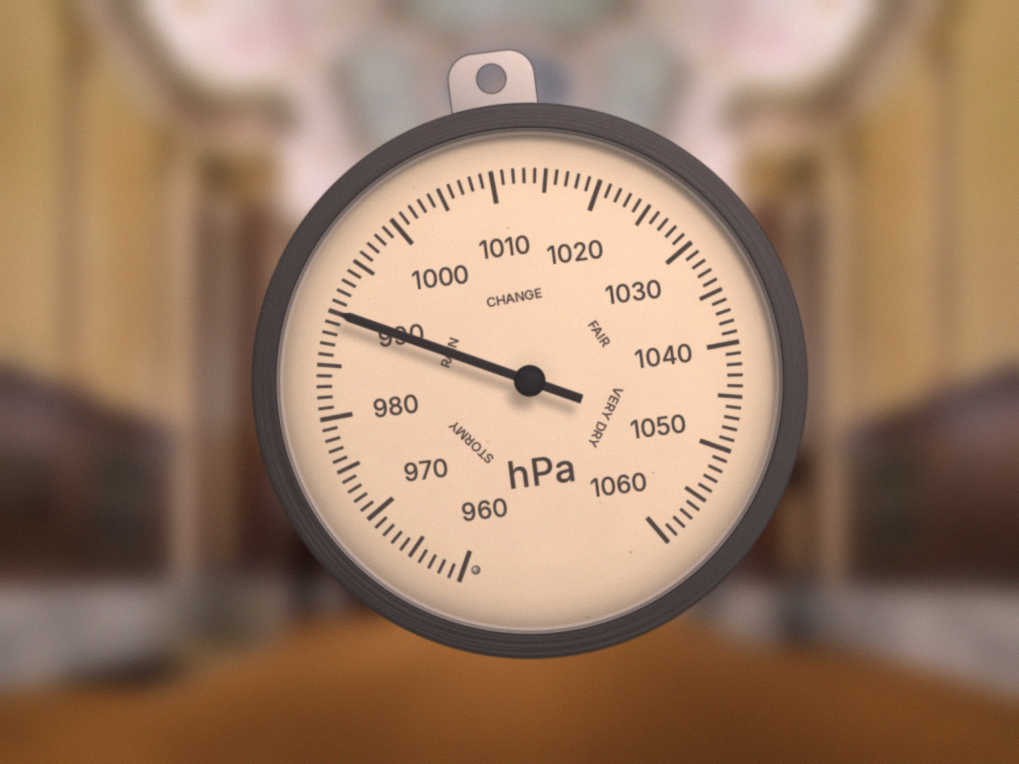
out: 990 hPa
